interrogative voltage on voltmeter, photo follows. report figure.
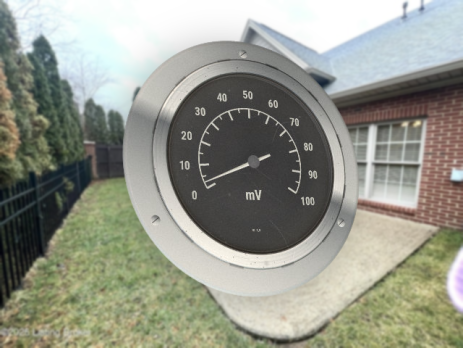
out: 2.5 mV
